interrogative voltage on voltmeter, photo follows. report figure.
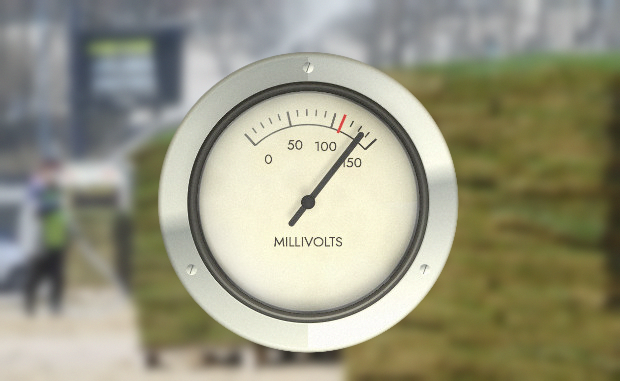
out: 135 mV
